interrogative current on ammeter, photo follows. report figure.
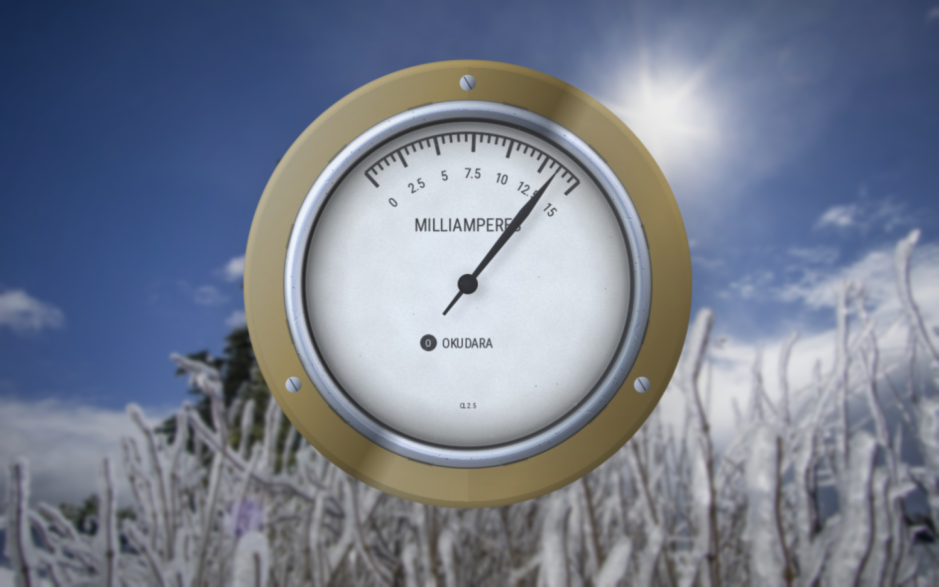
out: 13.5 mA
